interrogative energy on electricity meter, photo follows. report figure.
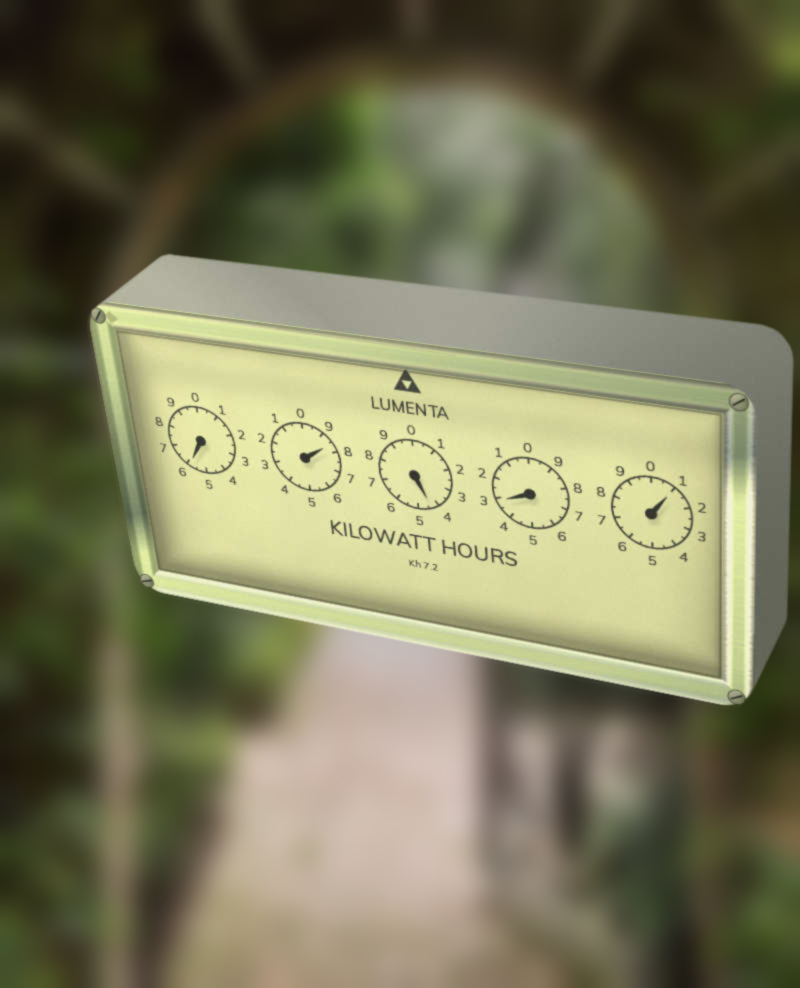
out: 58431 kWh
